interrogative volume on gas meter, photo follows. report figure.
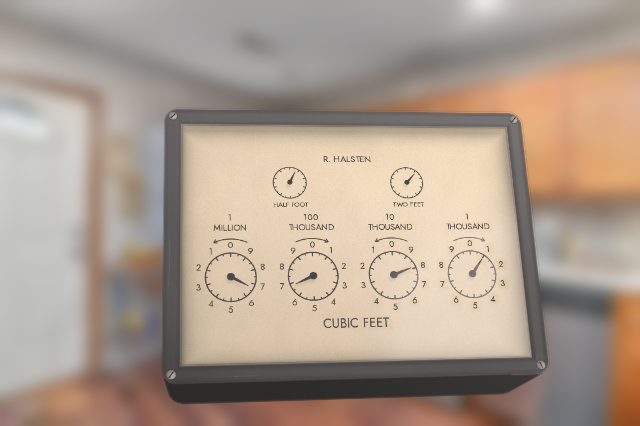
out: 668100 ft³
